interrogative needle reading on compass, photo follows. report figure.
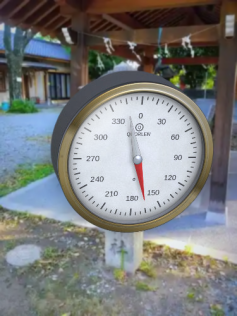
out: 165 °
